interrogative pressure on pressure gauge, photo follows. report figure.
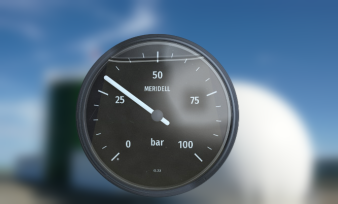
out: 30 bar
